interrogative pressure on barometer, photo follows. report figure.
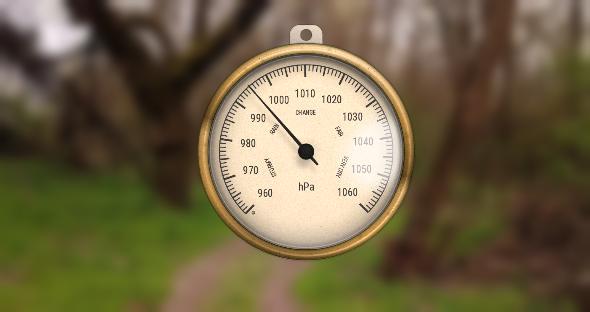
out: 995 hPa
